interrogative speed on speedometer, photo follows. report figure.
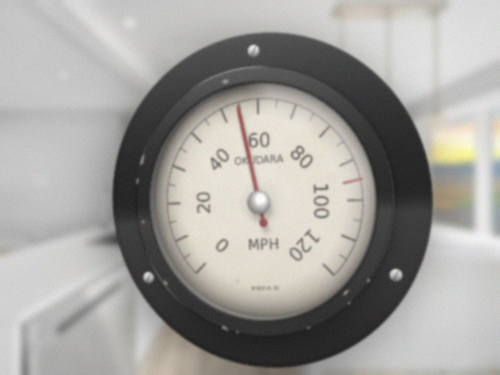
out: 55 mph
